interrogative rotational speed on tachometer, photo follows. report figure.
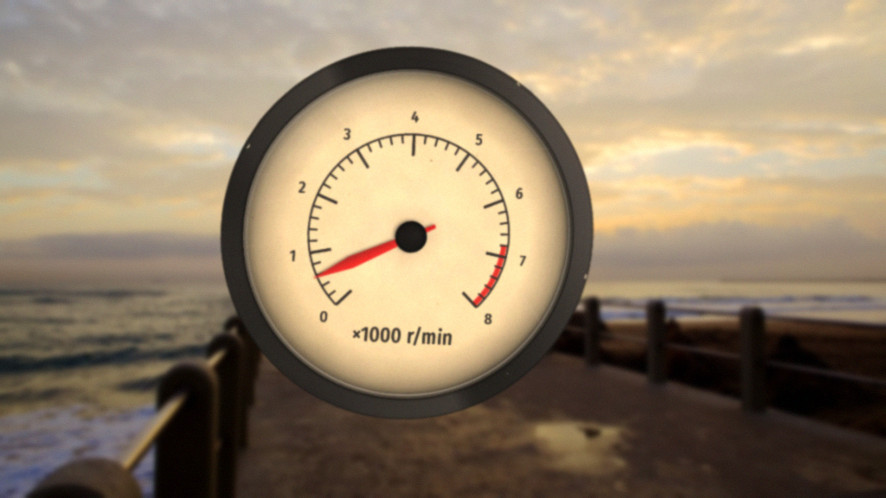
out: 600 rpm
